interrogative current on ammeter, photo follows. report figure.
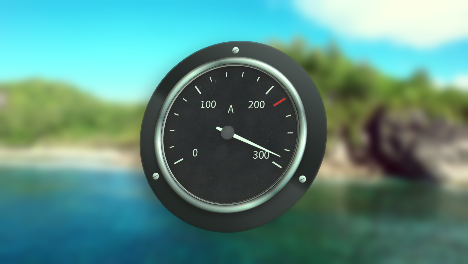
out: 290 A
